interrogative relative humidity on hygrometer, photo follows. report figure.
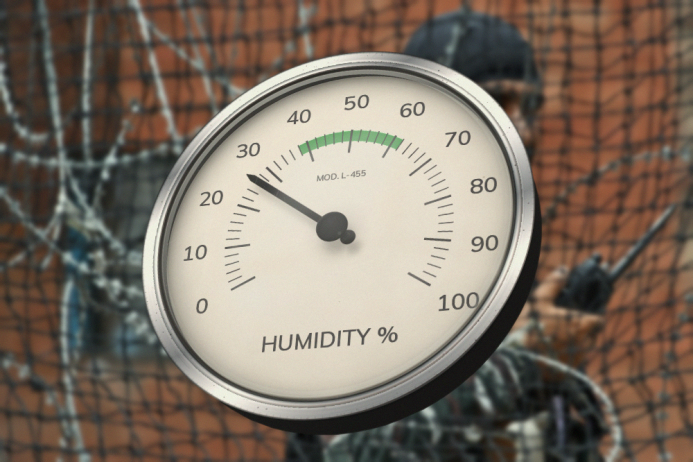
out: 26 %
